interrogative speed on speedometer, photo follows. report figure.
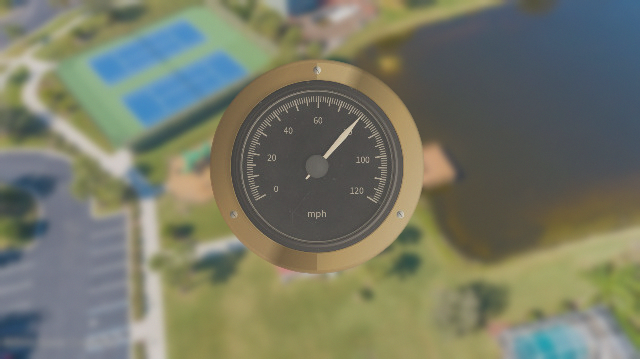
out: 80 mph
